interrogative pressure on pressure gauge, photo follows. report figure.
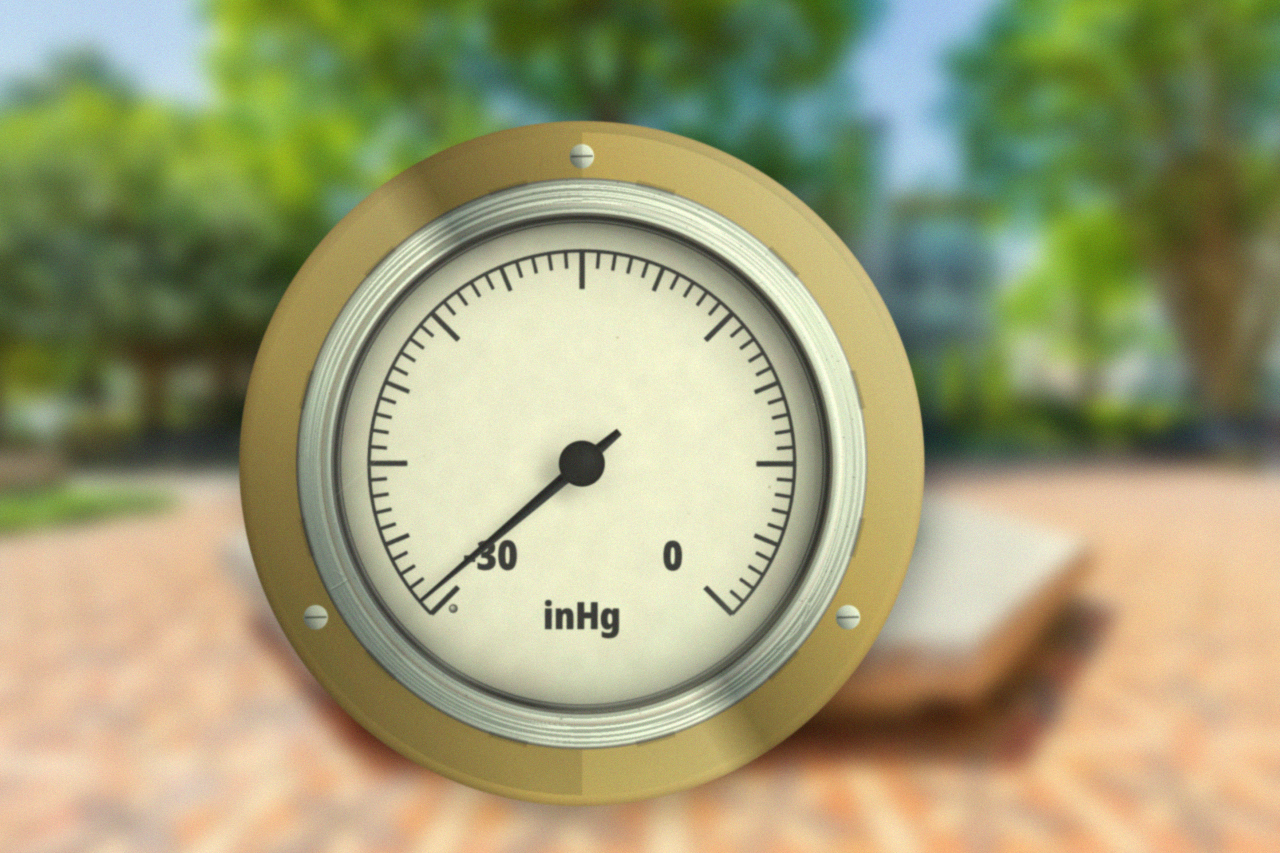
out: -29.5 inHg
